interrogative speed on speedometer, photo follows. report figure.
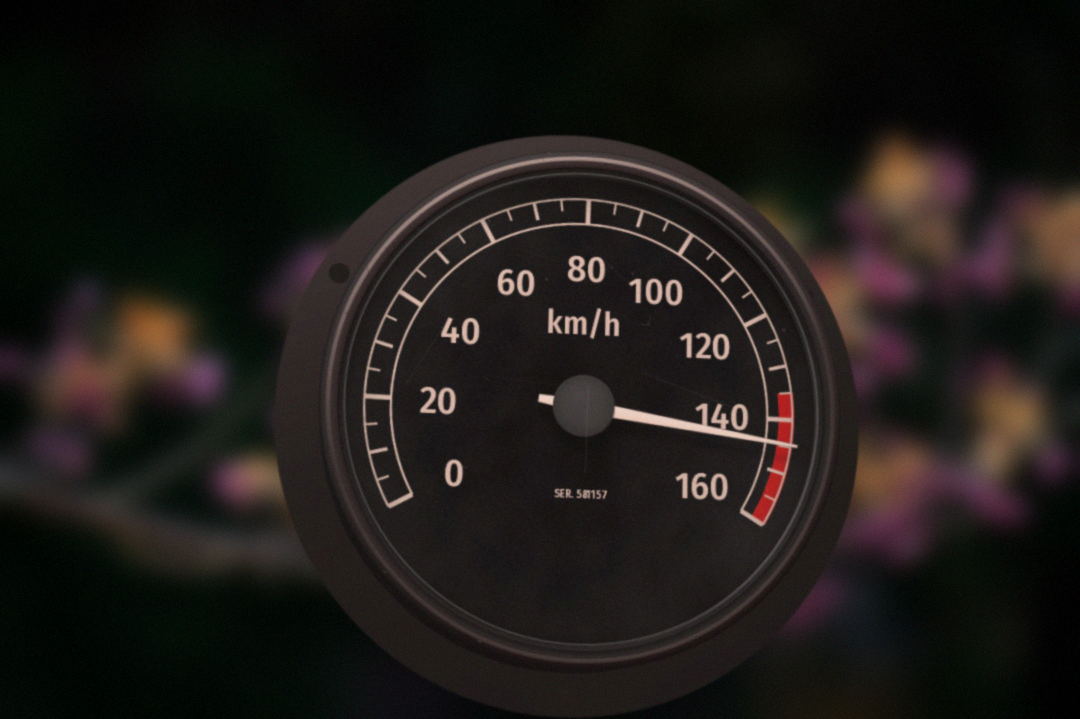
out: 145 km/h
